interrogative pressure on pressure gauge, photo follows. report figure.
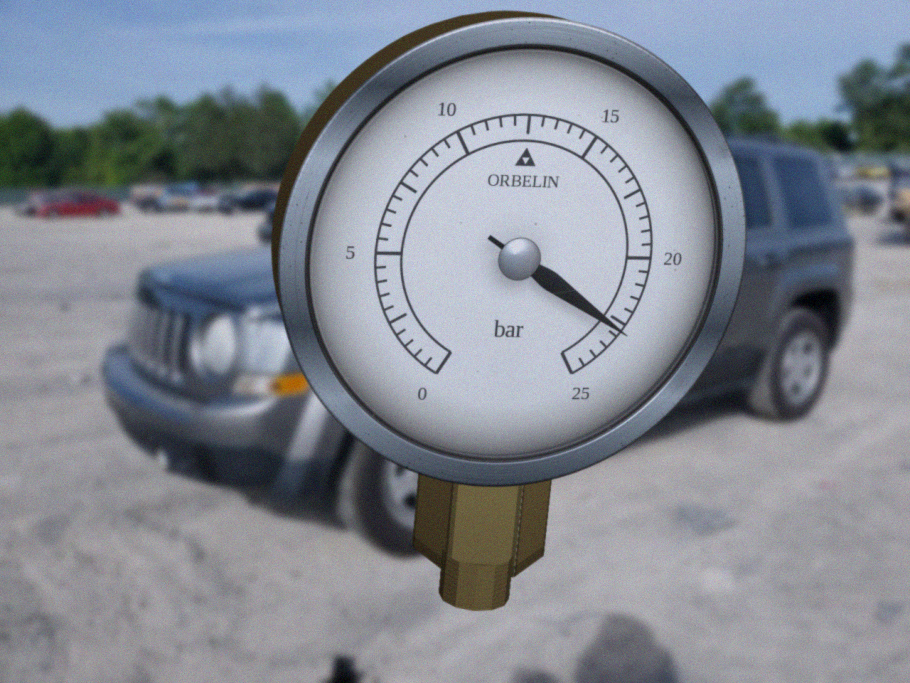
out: 22.75 bar
